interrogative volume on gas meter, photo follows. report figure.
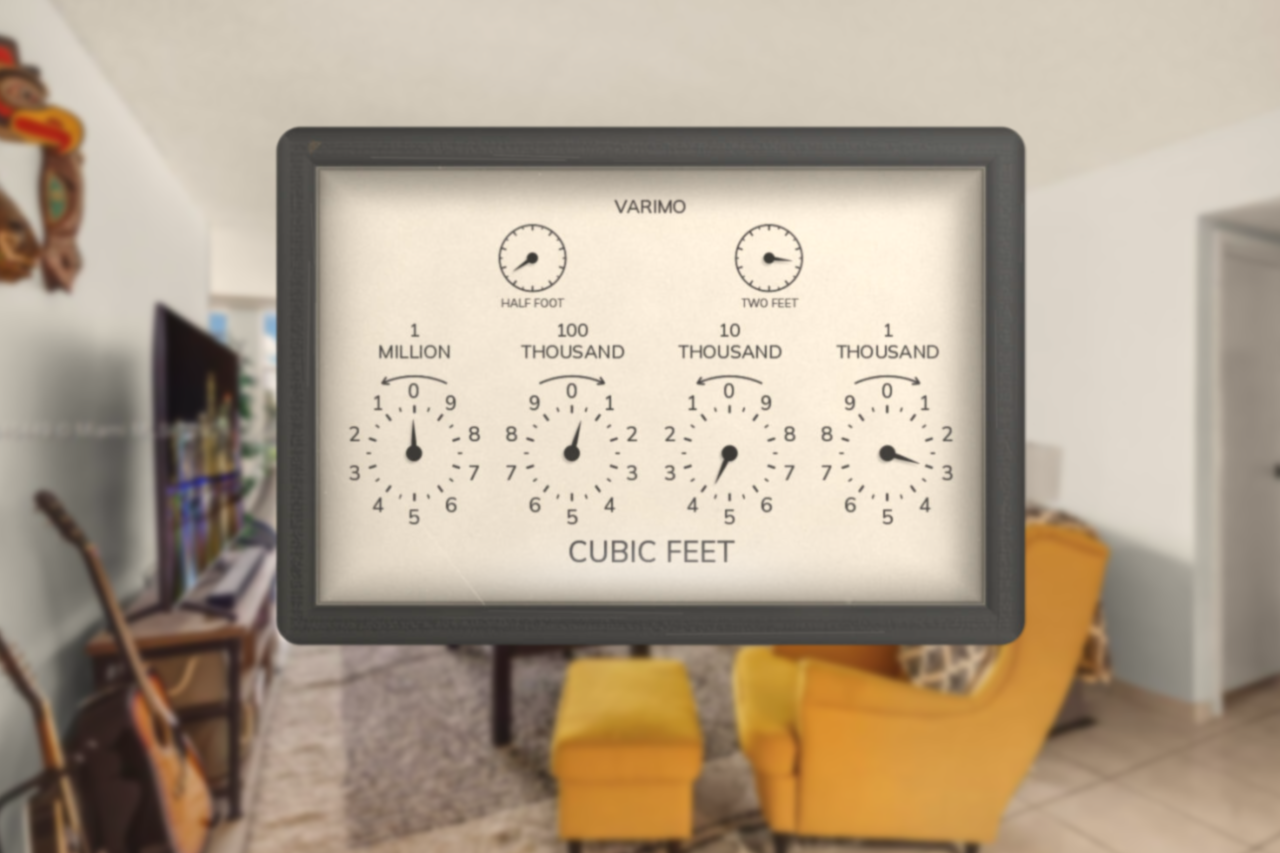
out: 4300 ft³
